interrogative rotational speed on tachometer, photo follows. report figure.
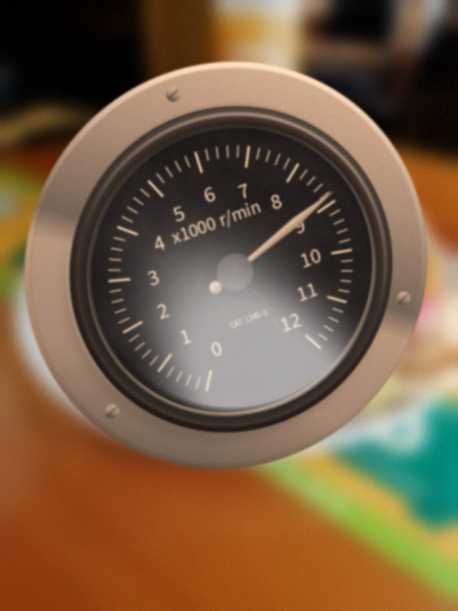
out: 8800 rpm
